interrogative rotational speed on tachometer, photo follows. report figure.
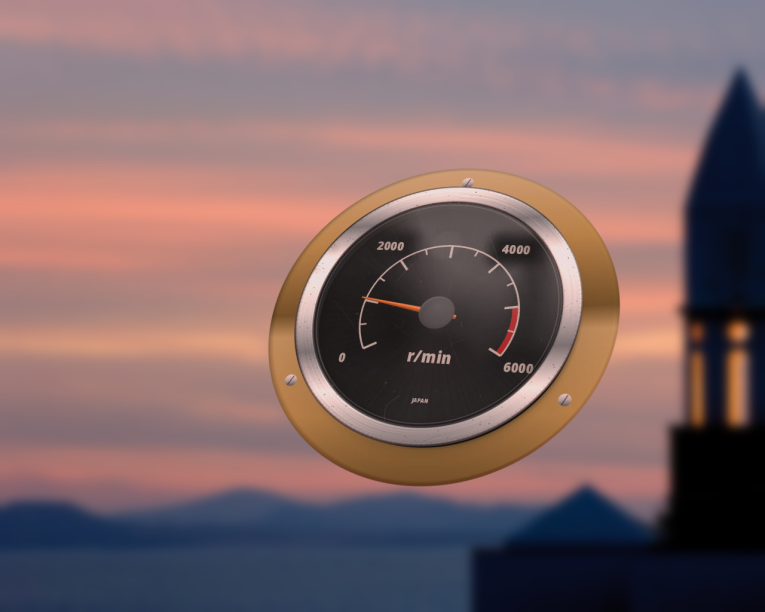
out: 1000 rpm
